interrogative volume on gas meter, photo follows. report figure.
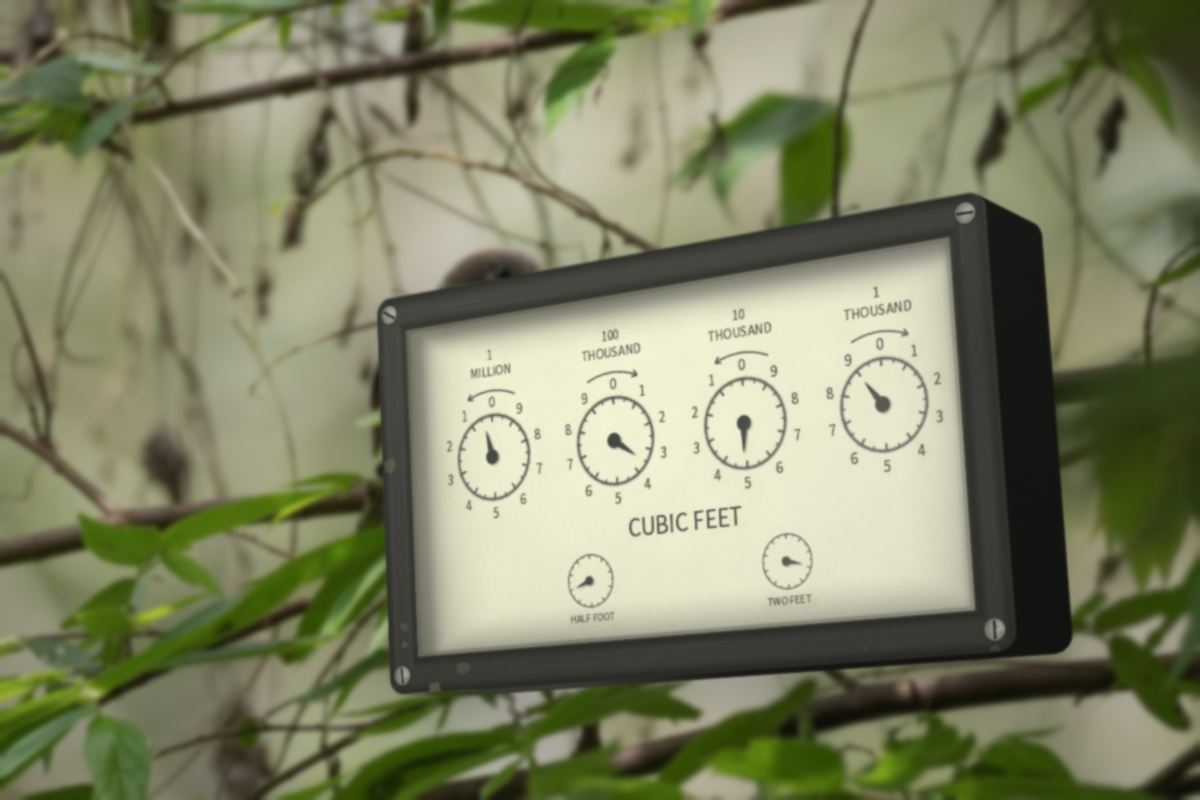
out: 34900 ft³
